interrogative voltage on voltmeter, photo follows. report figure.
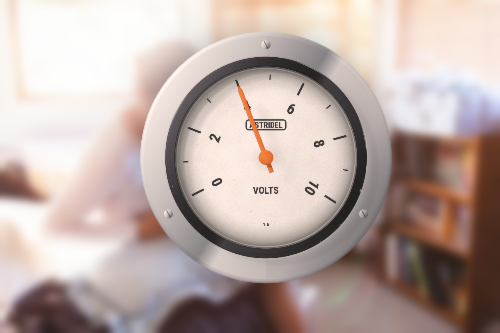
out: 4 V
